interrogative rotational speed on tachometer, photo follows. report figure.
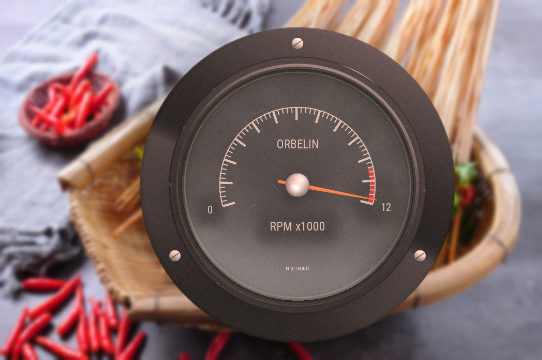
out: 11800 rpm
